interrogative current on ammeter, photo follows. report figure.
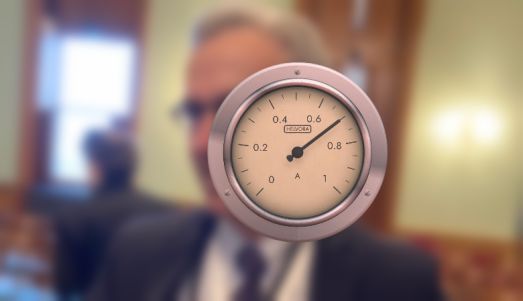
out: 0.7 A
